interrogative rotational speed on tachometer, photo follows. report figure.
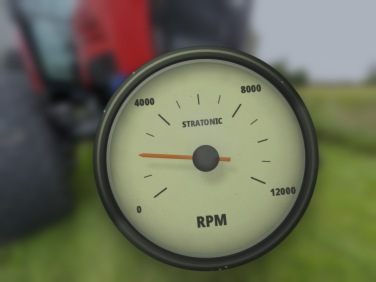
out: 2000 rpm
